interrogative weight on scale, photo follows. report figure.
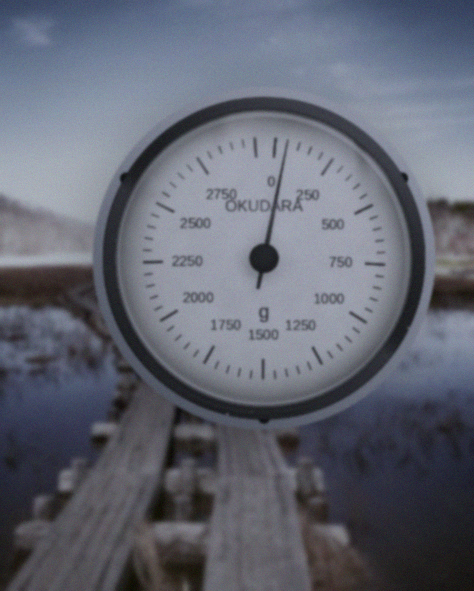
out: 50 g
